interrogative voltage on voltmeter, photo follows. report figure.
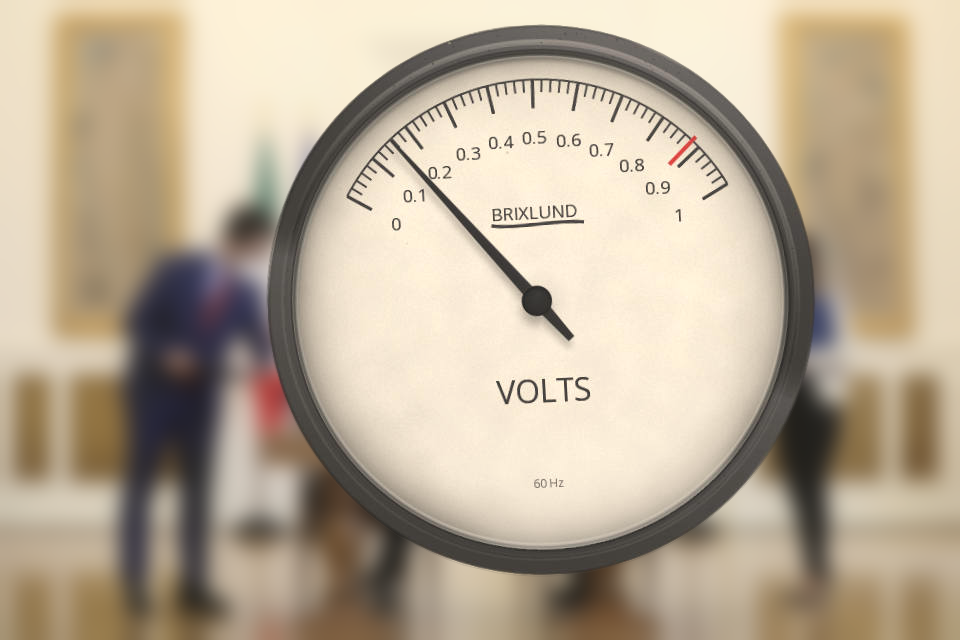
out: 0.16 V
